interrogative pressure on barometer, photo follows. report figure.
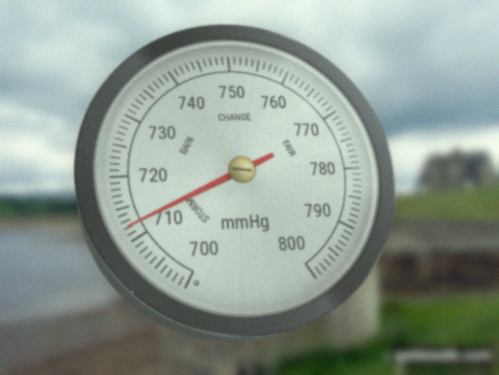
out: 712 mmHg
